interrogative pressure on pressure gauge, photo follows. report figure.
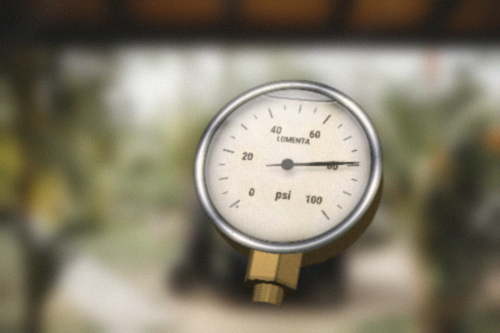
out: 80 psi
